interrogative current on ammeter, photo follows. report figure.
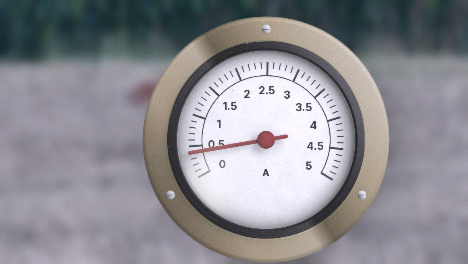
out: 0.4 A
